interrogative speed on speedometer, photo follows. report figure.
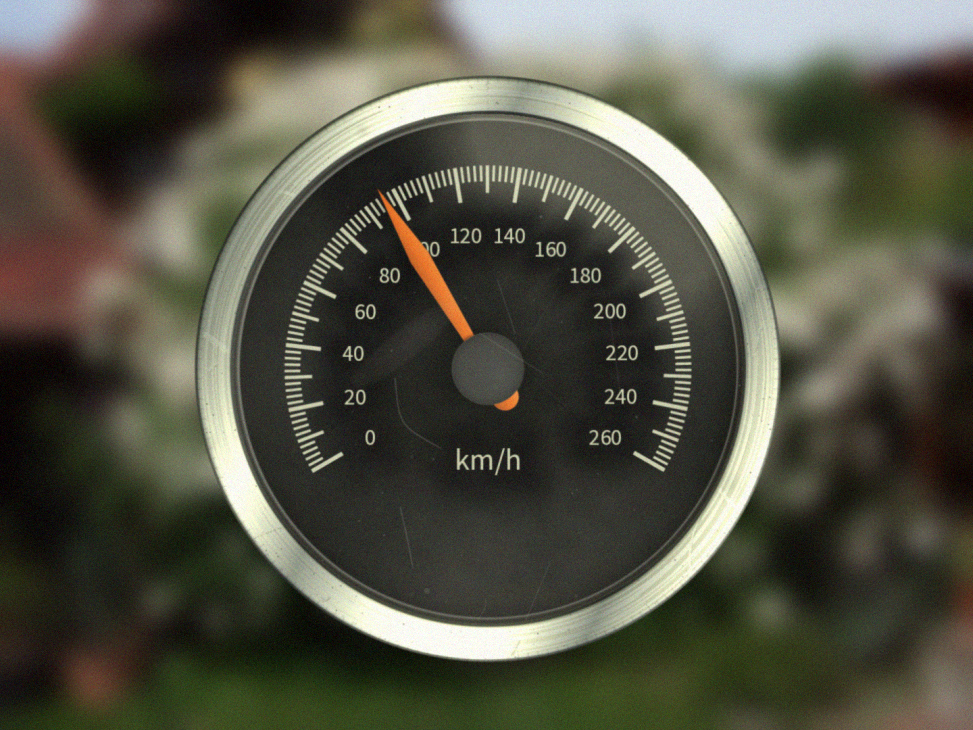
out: 96 km/h
